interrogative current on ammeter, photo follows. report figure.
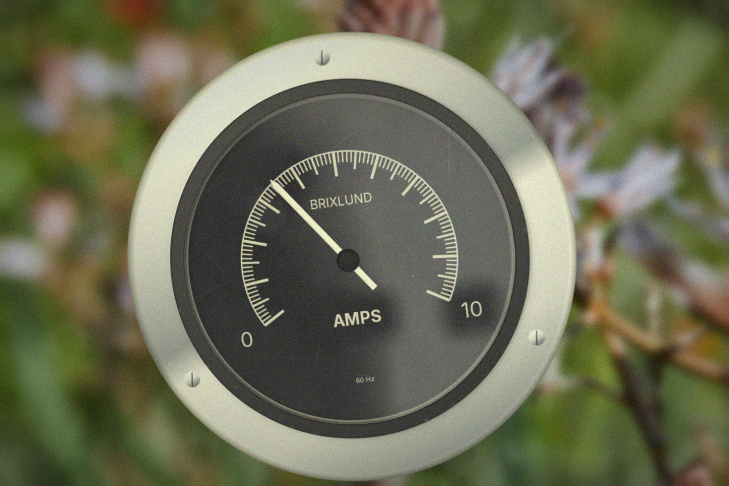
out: 3.5 A
